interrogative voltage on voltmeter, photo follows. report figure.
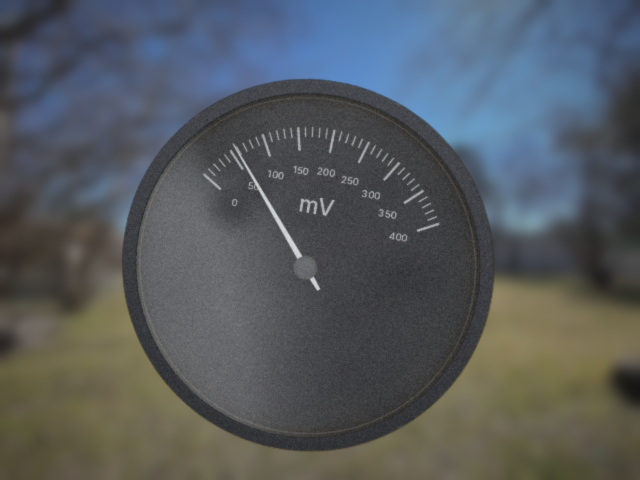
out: 60 mV
